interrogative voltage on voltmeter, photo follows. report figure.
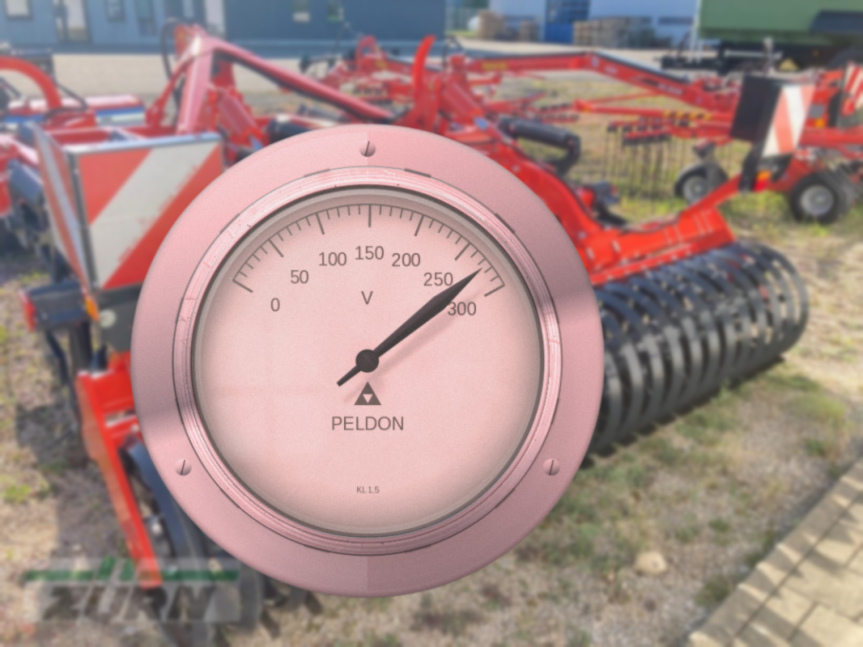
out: 275 V
